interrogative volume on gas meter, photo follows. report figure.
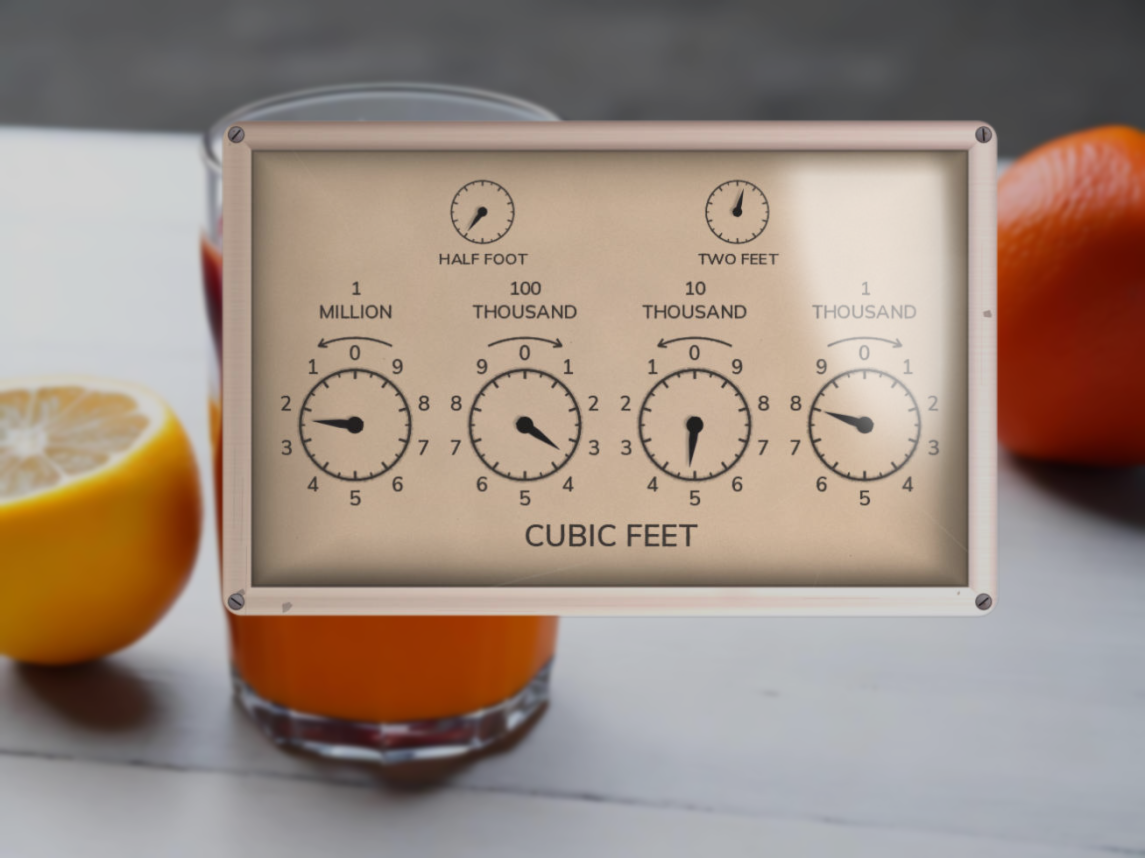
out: 234800 ft³
